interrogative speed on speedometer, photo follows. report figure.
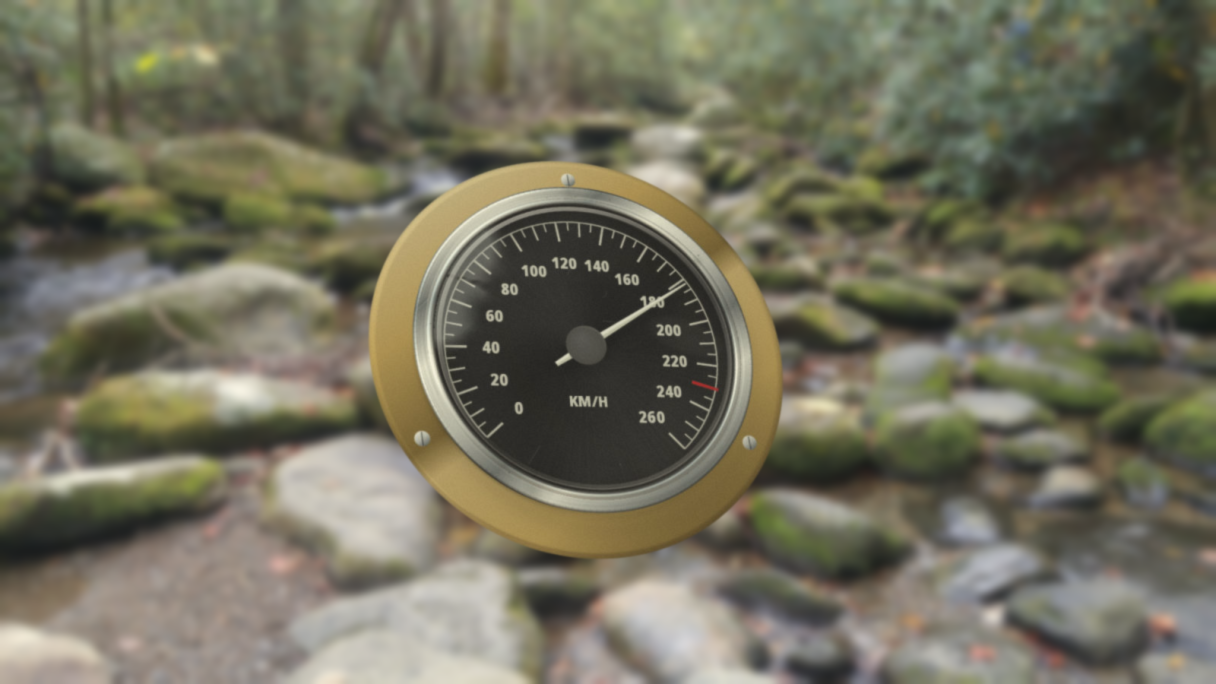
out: 182.5 km/h
